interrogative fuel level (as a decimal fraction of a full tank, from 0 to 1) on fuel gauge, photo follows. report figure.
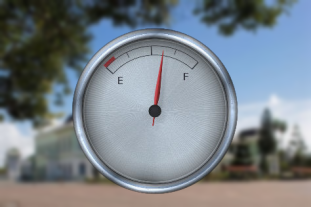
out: 0.625
